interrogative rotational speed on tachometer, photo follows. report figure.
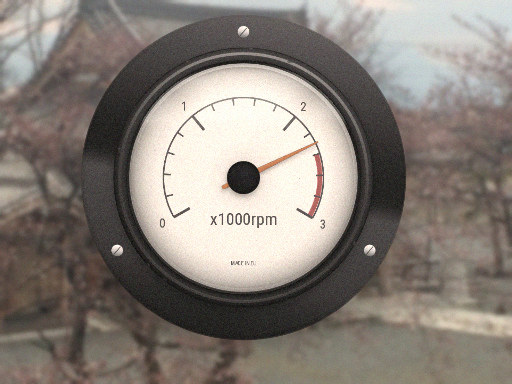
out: 2300 rpm
